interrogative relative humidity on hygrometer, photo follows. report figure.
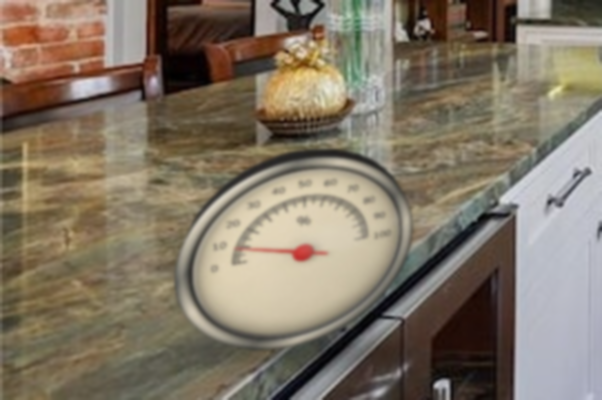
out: 10 %
